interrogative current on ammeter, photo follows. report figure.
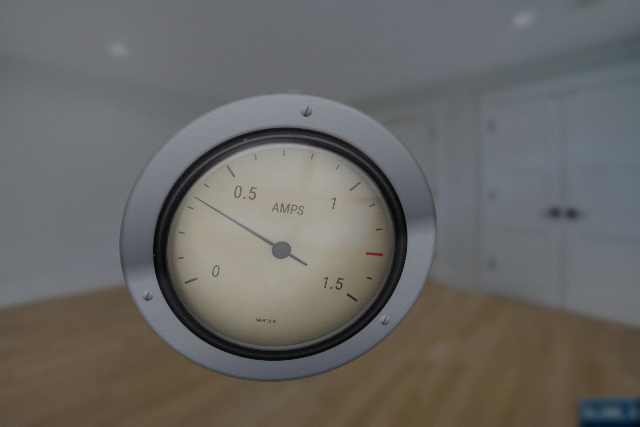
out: 0.35 A
